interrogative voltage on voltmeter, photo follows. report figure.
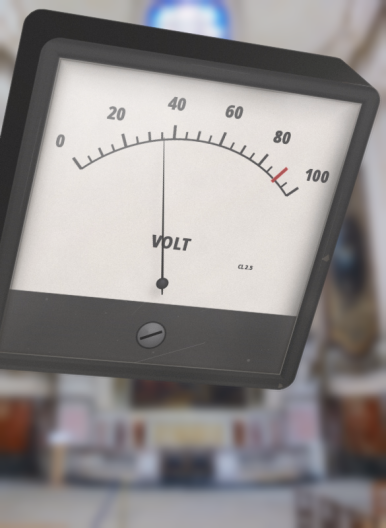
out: 35 V
